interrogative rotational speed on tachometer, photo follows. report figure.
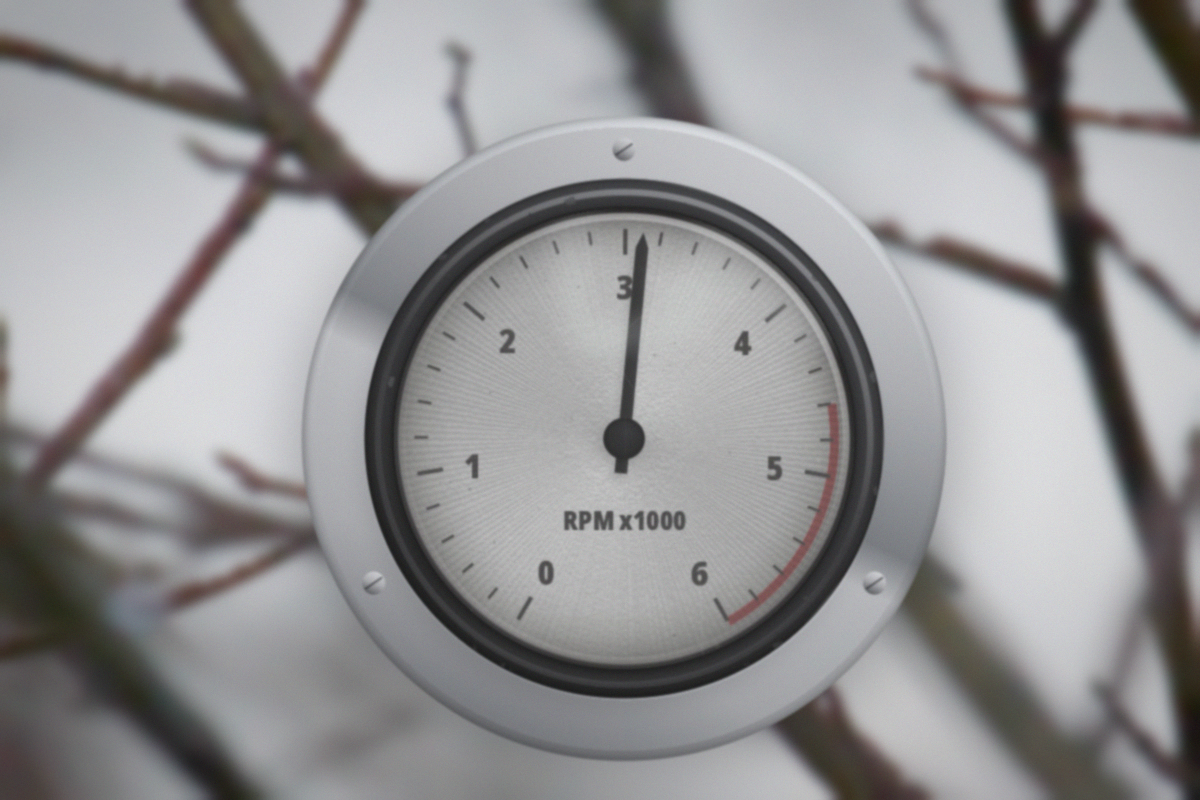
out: 3100 rpm
